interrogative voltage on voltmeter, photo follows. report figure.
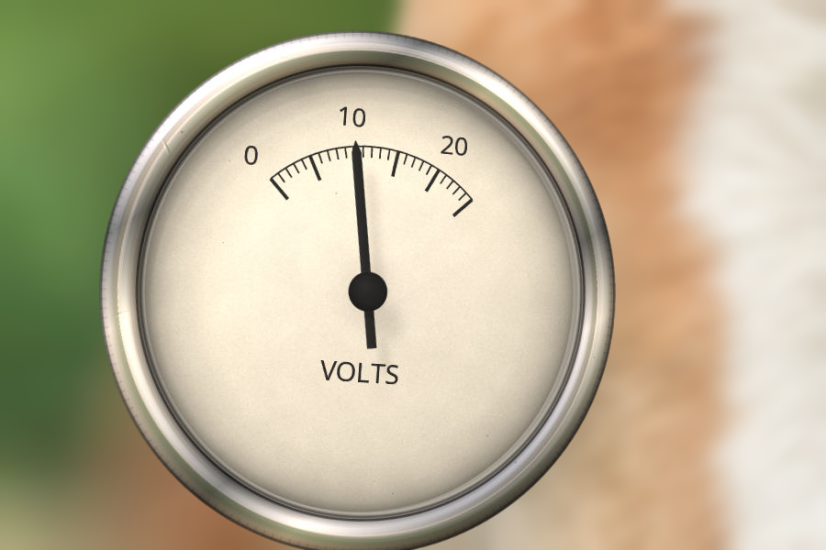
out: 10 V
